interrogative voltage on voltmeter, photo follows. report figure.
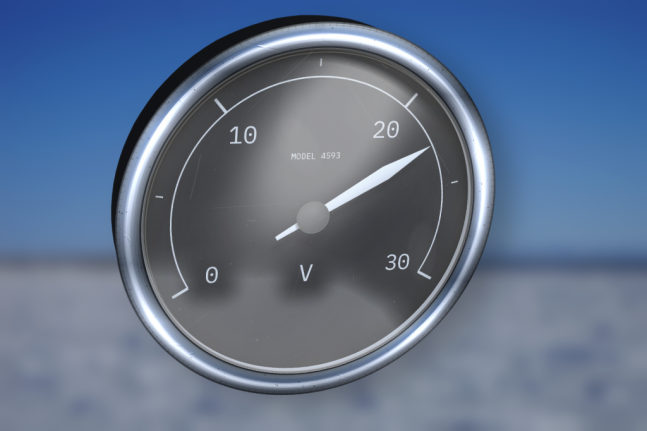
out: 22.5 V
